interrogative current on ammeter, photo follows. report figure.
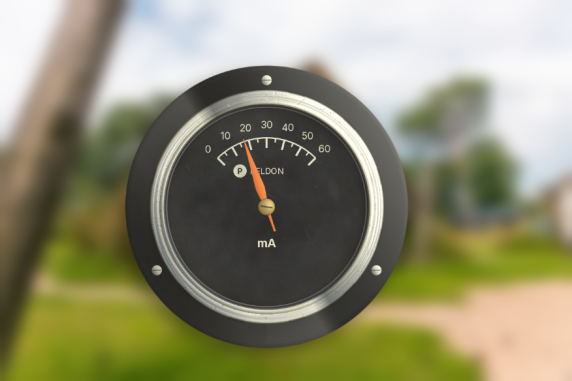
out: 17.5 mA
